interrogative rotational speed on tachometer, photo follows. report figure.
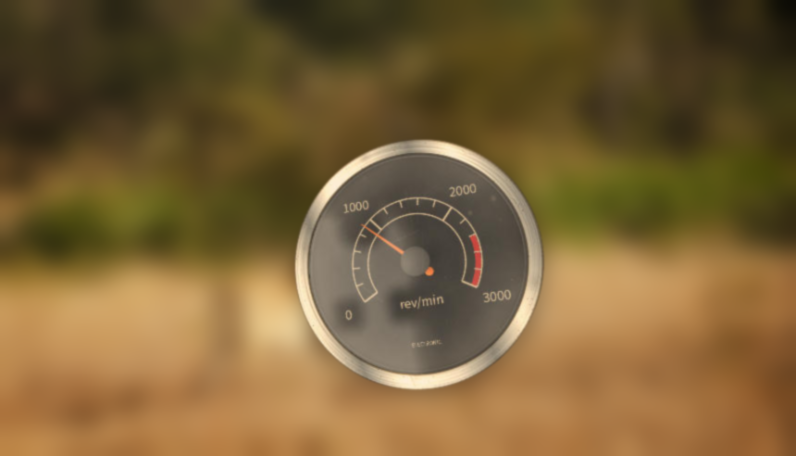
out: 900 rpm
